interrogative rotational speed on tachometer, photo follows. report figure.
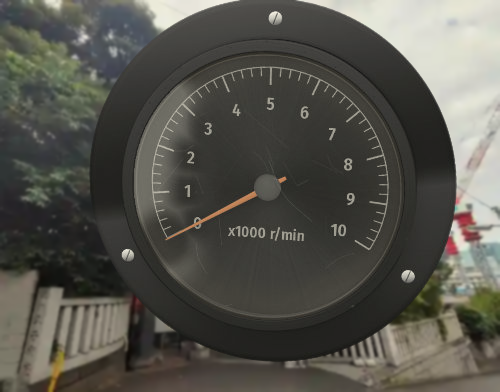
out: 0 rpm
